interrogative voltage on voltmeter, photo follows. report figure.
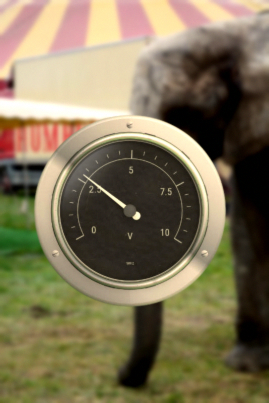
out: 2.75 V
